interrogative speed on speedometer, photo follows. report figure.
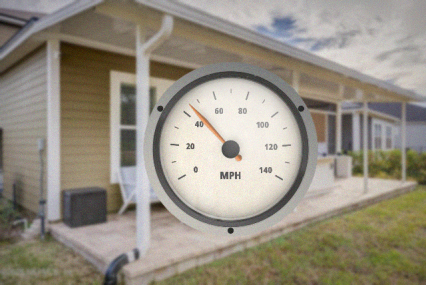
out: 45 mph
